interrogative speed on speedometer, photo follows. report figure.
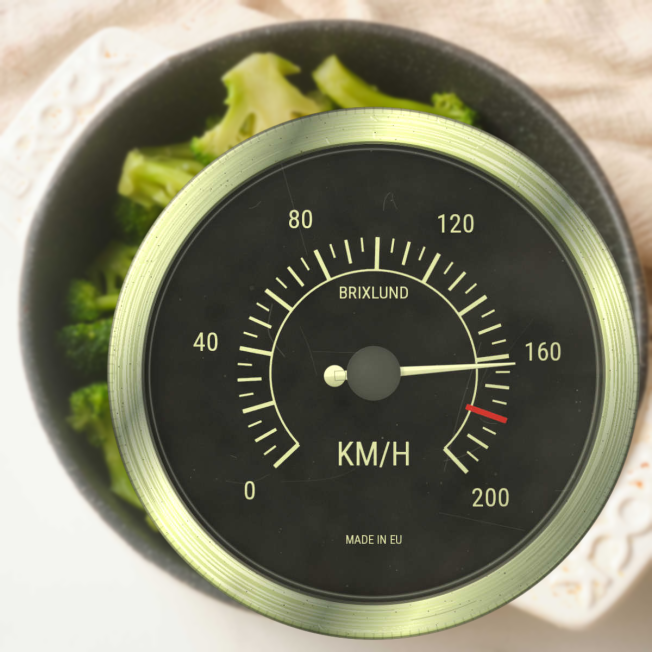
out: 162.5 km/h
